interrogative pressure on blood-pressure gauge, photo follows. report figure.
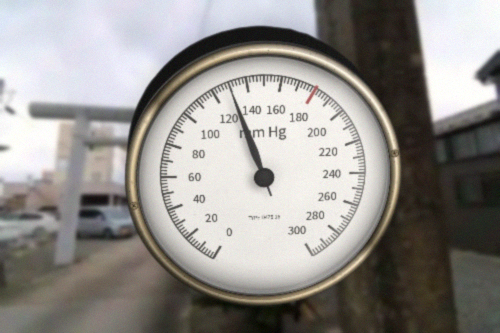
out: 130 mmHg
